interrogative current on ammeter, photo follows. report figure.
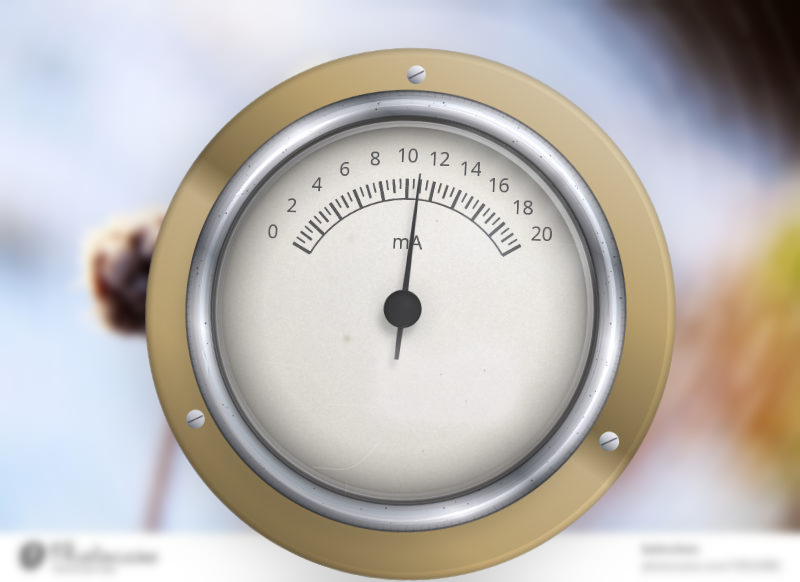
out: 11 mA
